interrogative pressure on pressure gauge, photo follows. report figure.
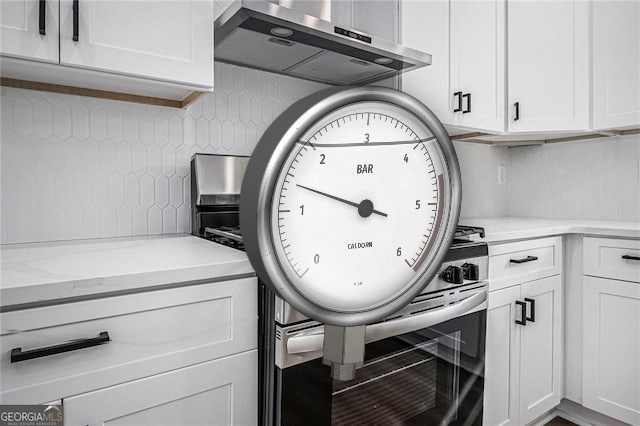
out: 1.4 bar
